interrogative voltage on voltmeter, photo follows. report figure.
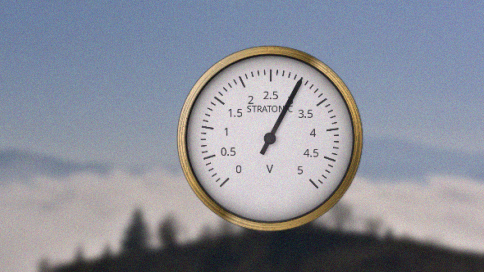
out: 3 V
